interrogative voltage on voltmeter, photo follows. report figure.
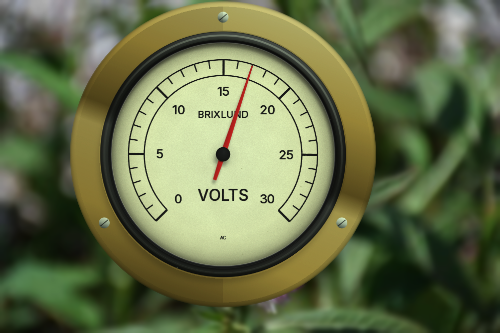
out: 17 V
